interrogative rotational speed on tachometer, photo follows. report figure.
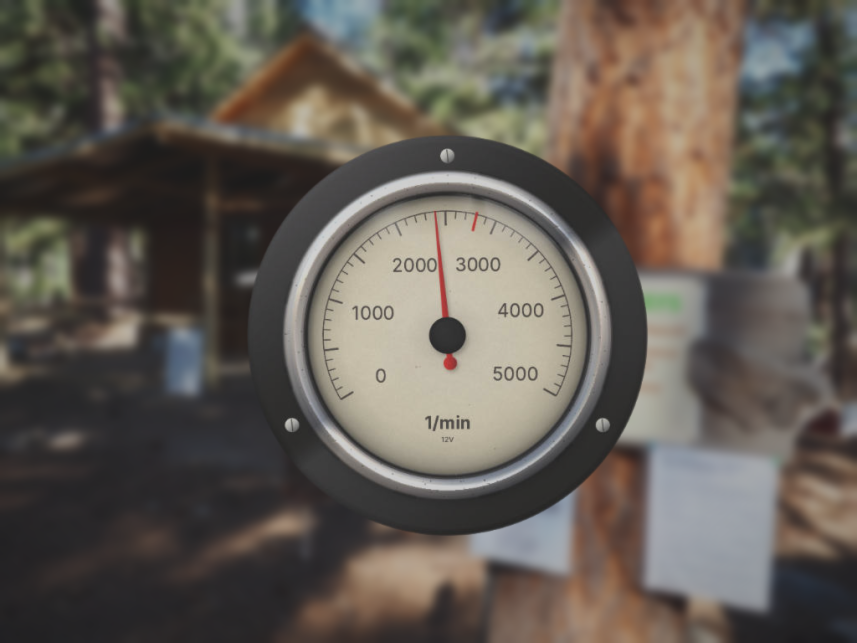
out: 2400 rpm
